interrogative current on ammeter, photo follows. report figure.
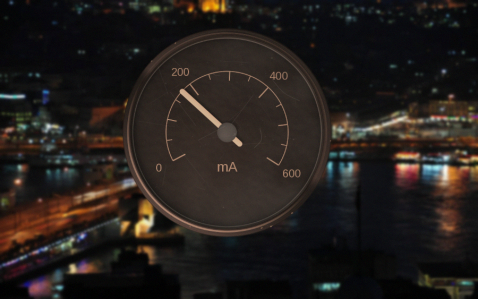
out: 175 mA
